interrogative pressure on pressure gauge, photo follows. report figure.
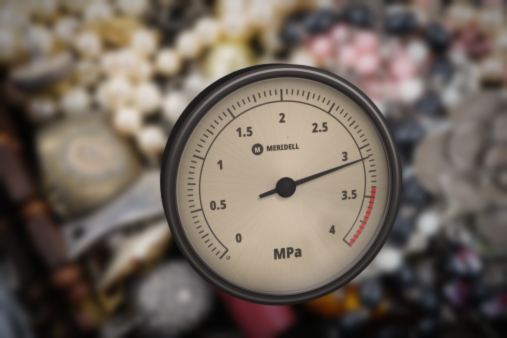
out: 3.1 MPa
